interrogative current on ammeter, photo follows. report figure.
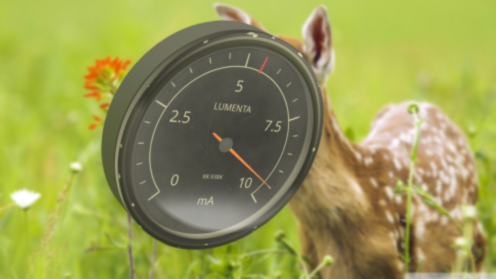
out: 9.5 mA
